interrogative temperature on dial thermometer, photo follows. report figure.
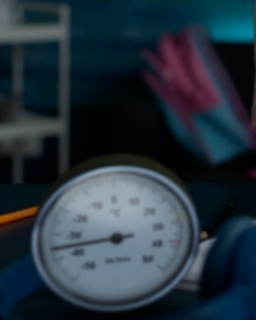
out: -35 °C
